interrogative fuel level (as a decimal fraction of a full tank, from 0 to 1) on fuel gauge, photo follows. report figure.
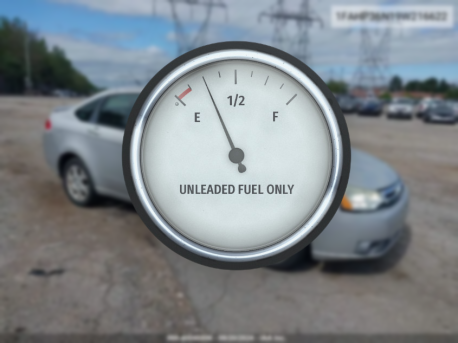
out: 0.25
